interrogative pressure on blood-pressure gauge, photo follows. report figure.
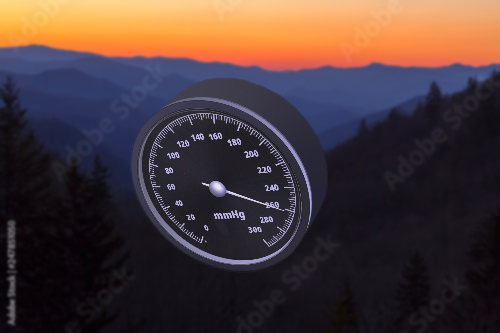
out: 260 mmHg
